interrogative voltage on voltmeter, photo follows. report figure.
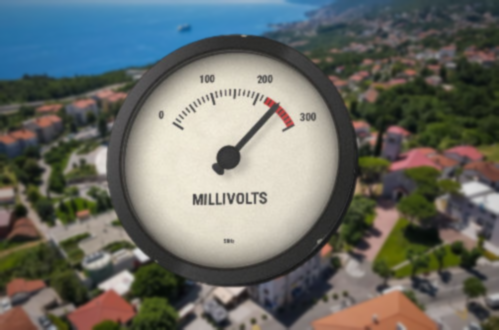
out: 250 mV
